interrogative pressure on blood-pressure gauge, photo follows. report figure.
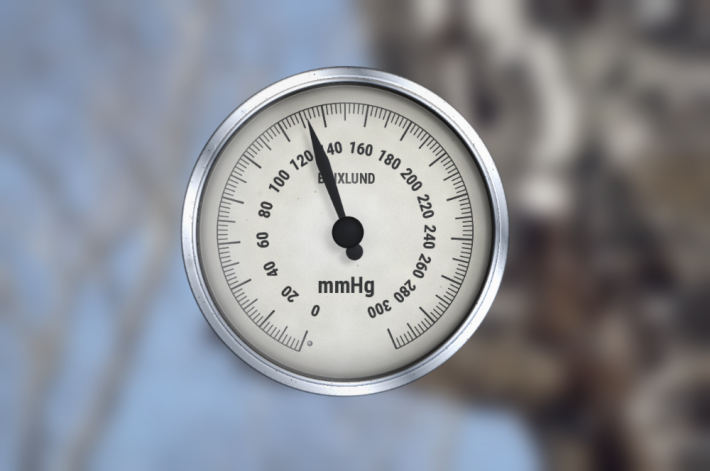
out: 132 mmHg
